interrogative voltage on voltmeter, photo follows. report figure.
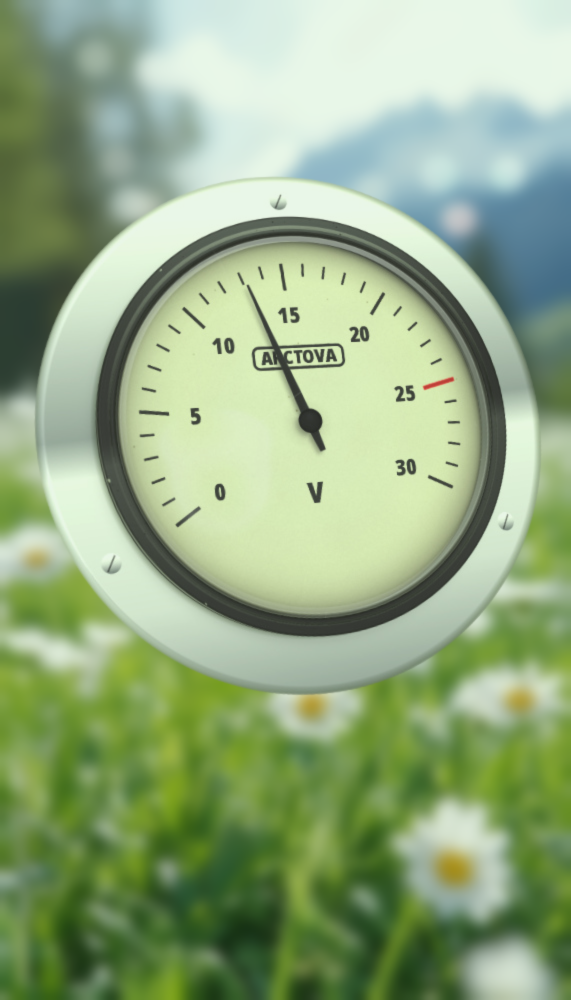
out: 13 V
